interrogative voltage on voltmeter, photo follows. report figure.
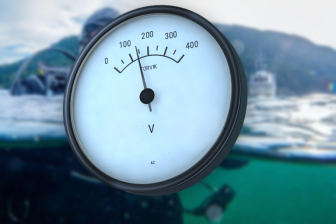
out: 150 V
